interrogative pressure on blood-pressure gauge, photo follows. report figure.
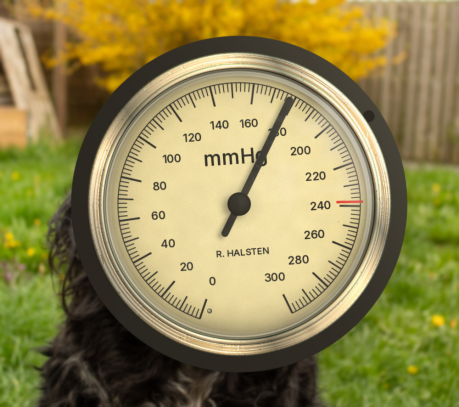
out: 178 mmHg
